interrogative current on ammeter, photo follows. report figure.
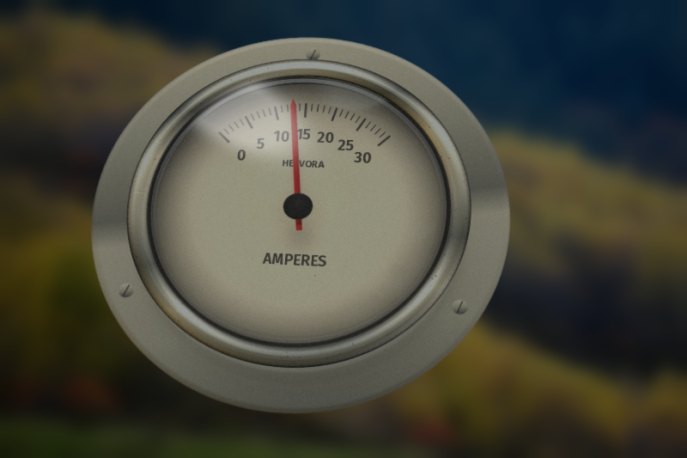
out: 13 A
